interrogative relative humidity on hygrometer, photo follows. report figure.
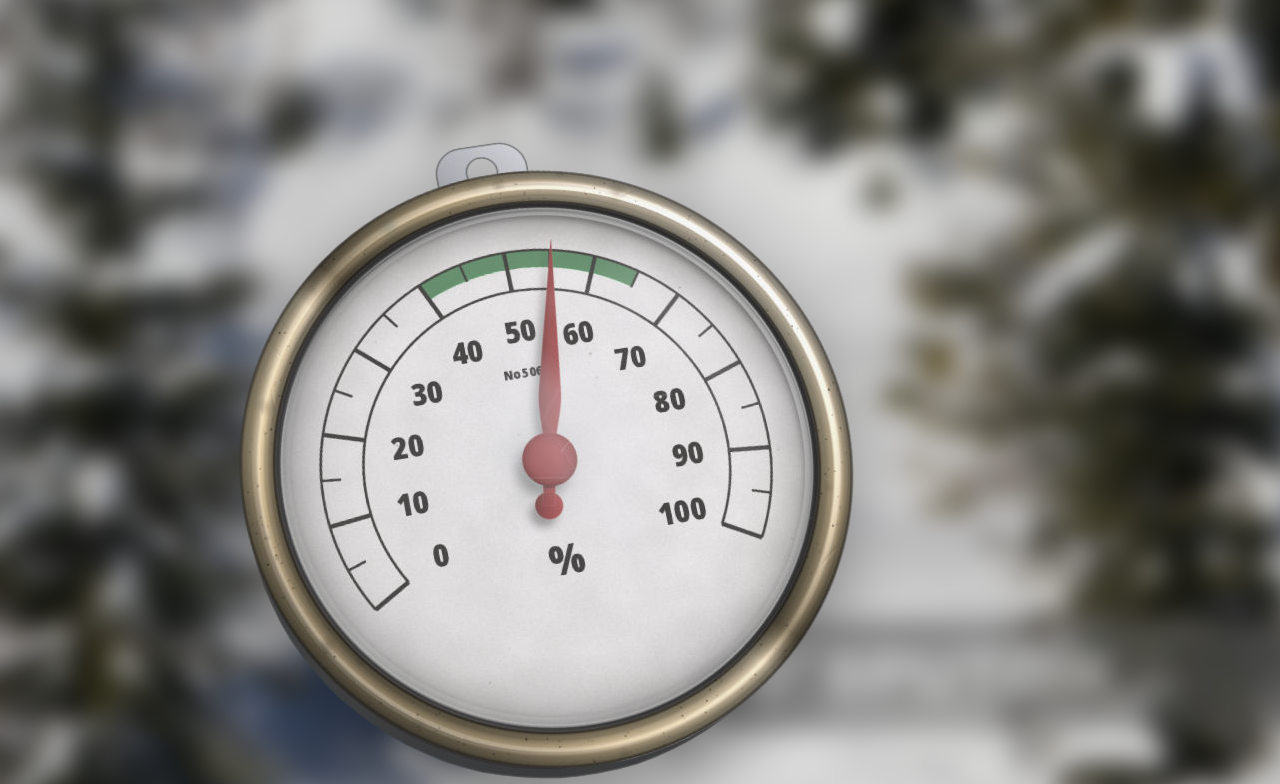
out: 55 %
